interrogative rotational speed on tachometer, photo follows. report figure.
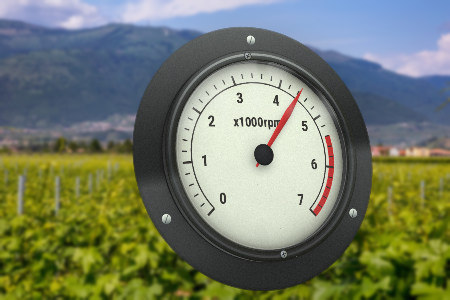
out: 4400 rpm
